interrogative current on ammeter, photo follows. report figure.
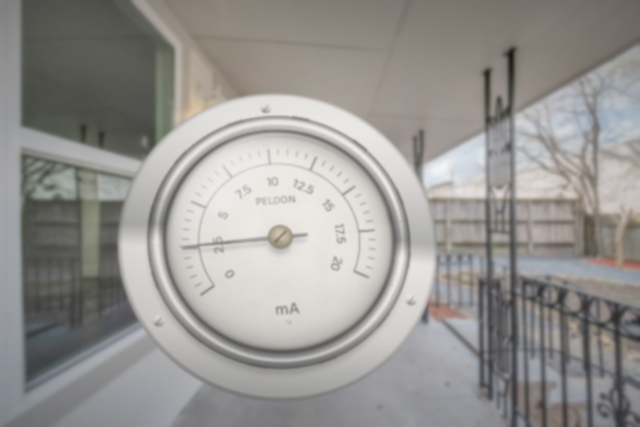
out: 2.5 mA
